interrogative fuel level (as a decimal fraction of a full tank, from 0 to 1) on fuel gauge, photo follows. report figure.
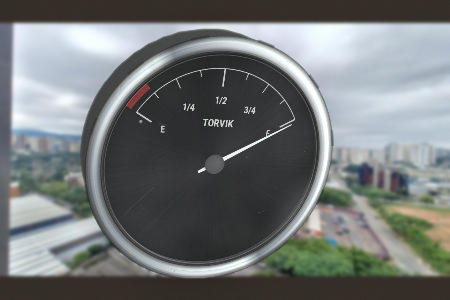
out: 1
